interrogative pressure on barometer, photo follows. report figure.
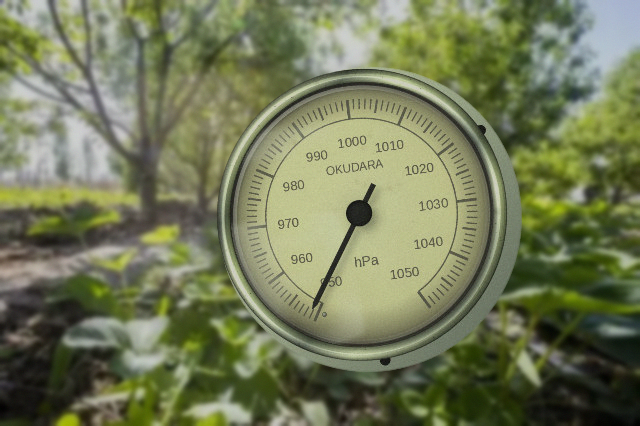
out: 951 hPa
